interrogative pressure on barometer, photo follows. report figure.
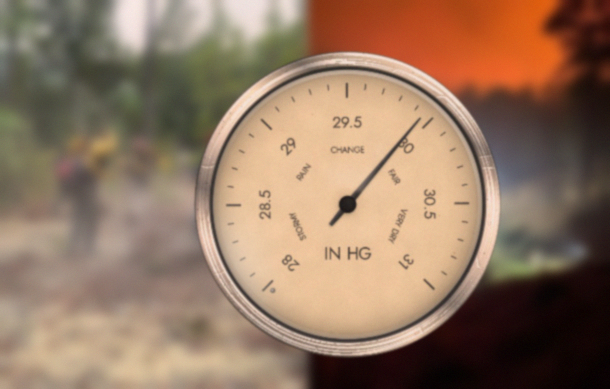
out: 29.95 inHg
